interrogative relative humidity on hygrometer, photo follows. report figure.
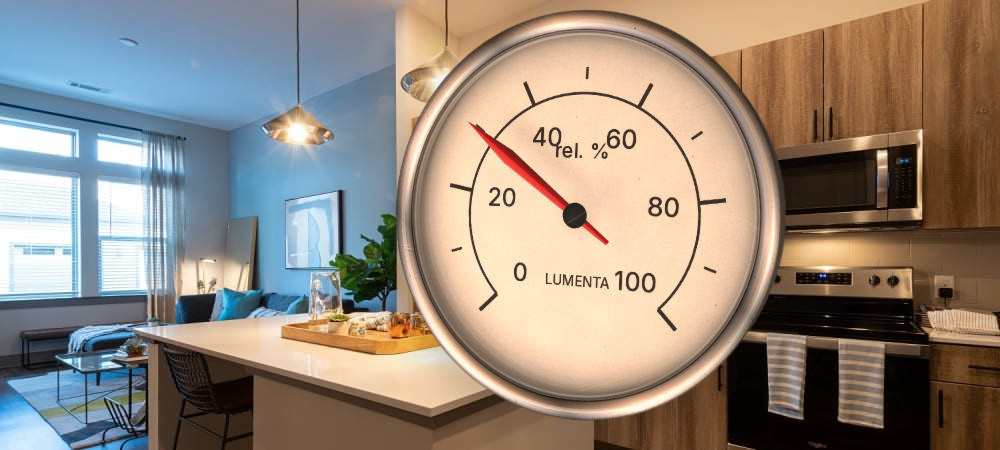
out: 30 %
